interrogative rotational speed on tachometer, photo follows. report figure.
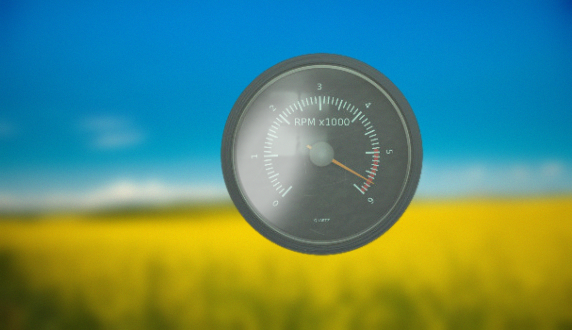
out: 5700 rpm
